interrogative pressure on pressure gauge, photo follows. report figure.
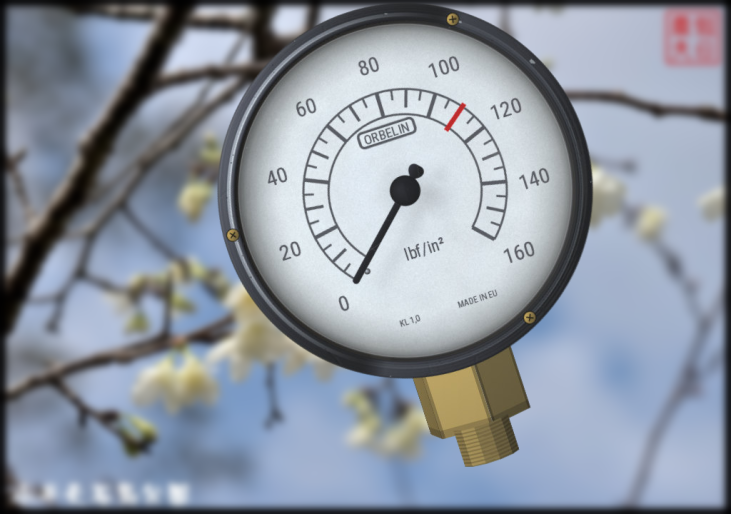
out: 0 psi
